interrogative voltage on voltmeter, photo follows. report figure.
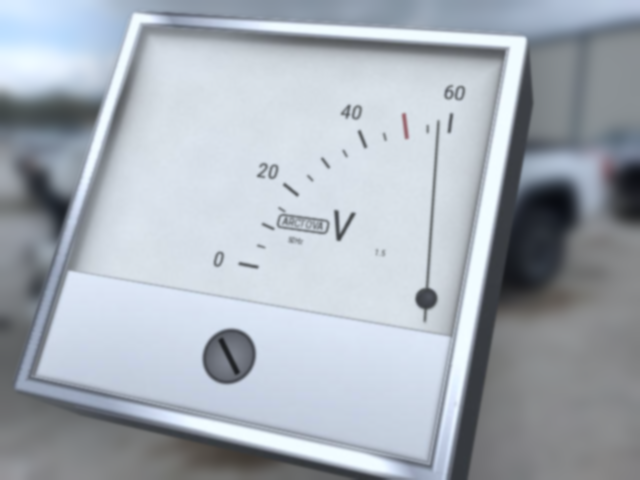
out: 57.5 V
